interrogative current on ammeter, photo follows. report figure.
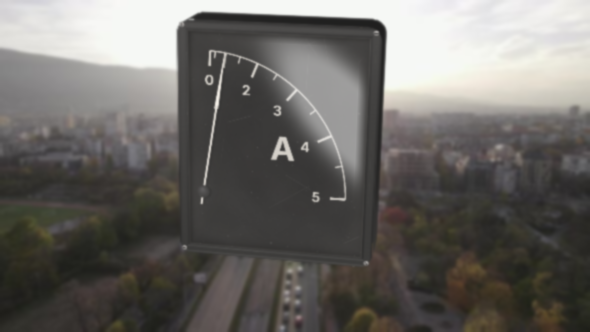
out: 1 A
